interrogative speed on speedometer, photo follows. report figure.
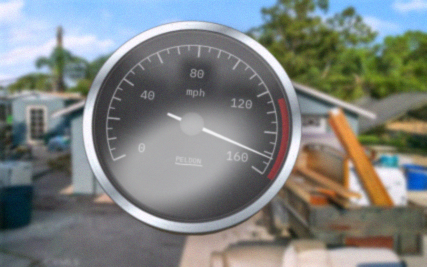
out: 152.5 mph
